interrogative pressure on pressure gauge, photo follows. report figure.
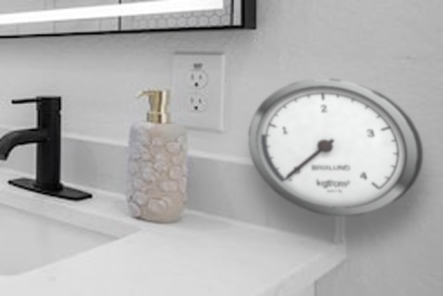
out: 0 kg/cm²
